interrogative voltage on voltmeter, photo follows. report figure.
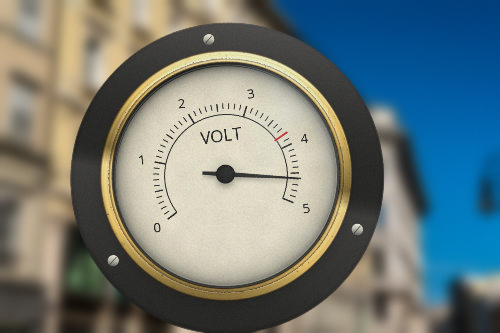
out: 4.6 V
